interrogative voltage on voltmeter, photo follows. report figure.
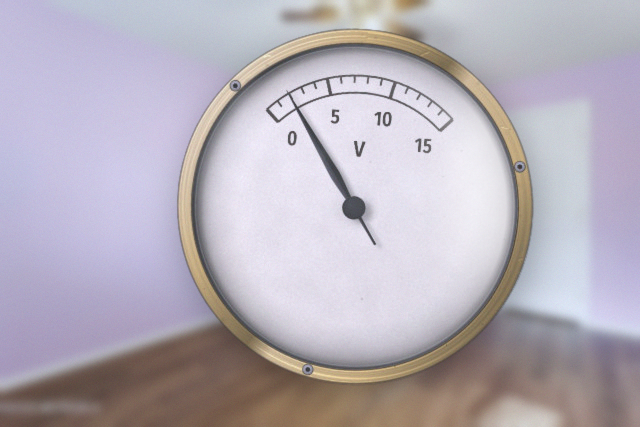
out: 2 V
